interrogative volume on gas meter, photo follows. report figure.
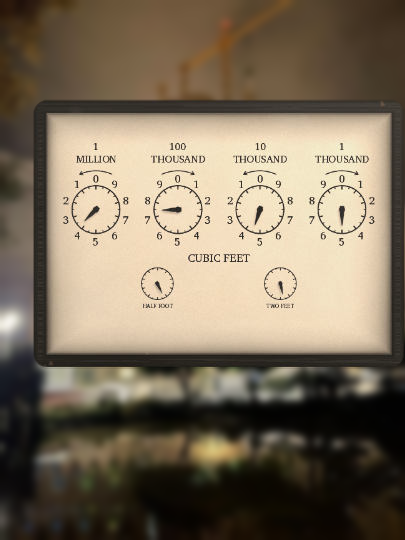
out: 374500 ft³
